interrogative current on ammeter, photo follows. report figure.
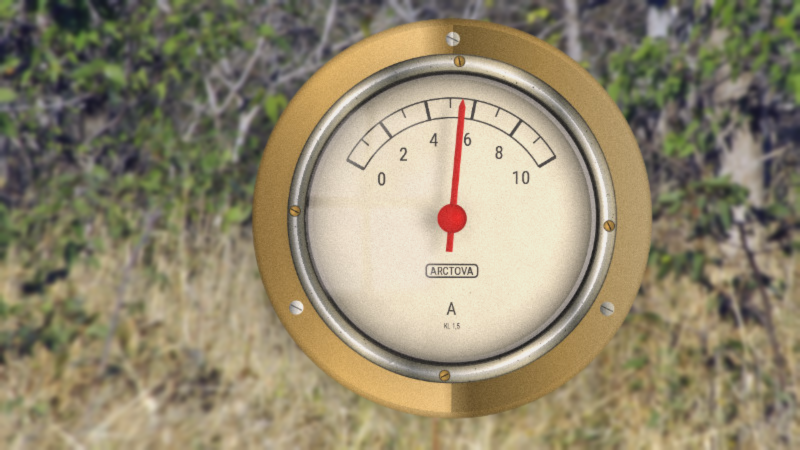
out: 5.5 A
